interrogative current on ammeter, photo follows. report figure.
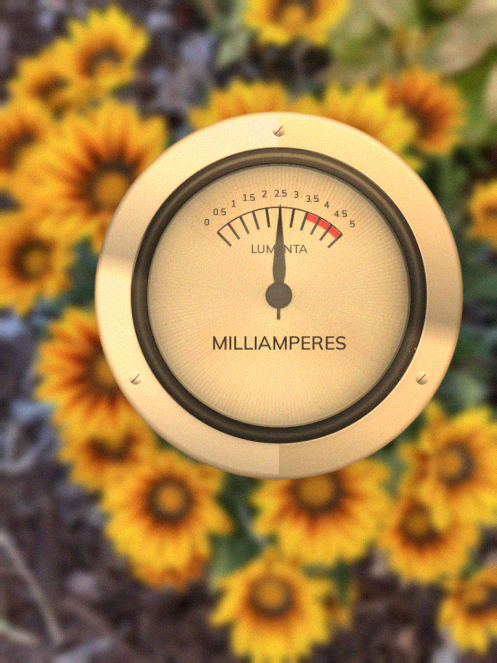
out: 2.5 mA
